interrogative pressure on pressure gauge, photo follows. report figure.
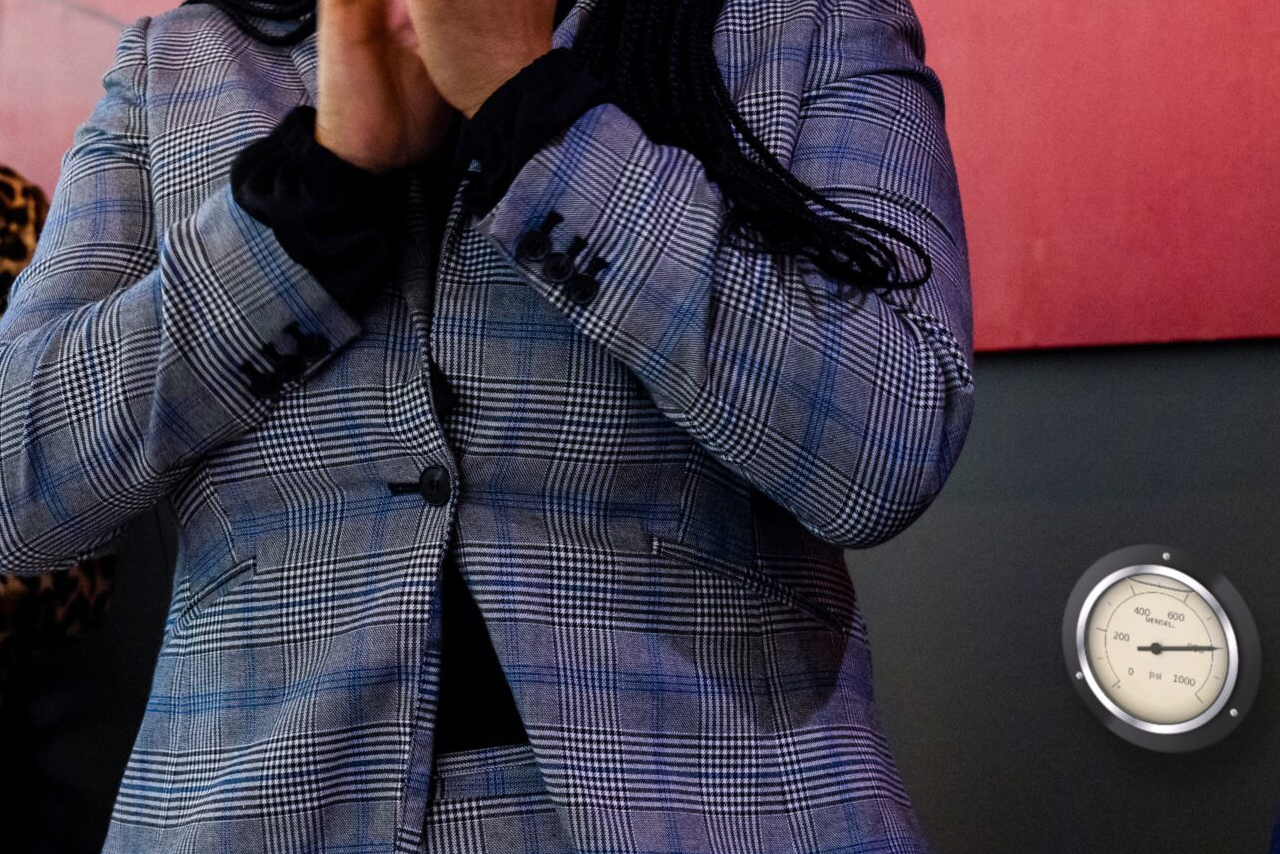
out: 800 psi
